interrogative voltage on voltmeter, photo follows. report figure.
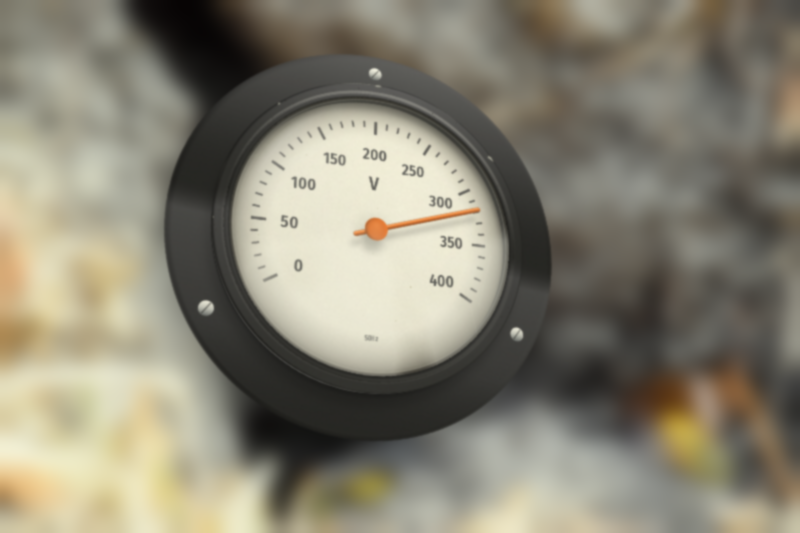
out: 320 V
